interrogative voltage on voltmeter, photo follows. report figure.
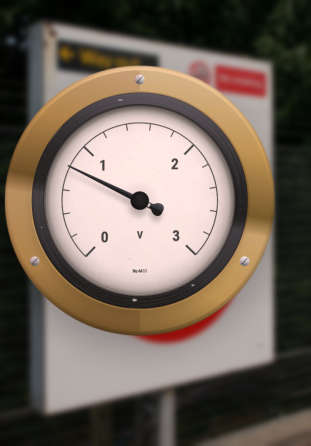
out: 0.8 V
